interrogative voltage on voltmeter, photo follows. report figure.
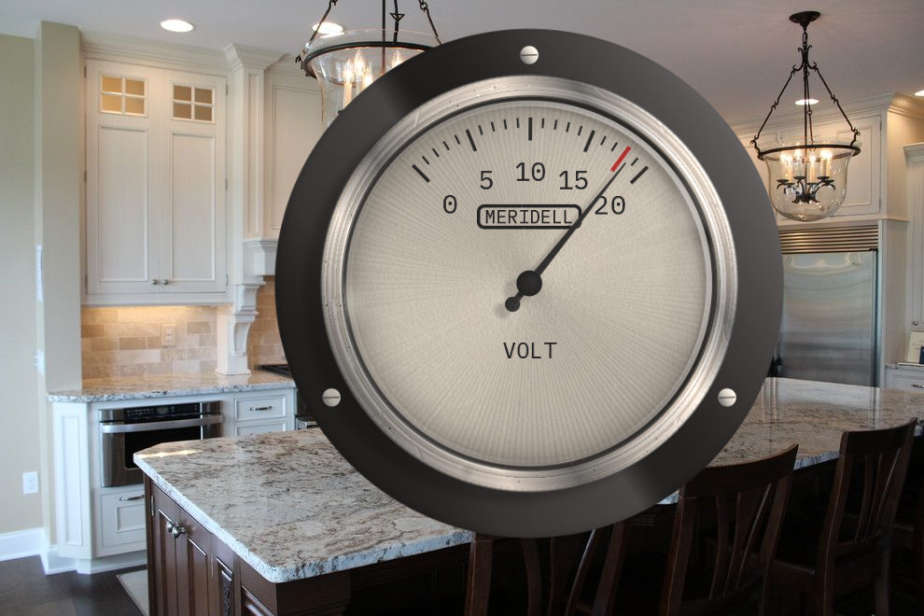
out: 18.5 V
